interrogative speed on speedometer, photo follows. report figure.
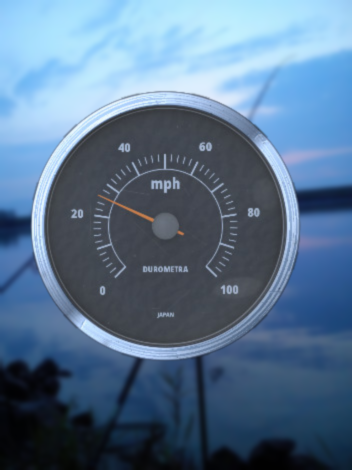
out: 26 mph
